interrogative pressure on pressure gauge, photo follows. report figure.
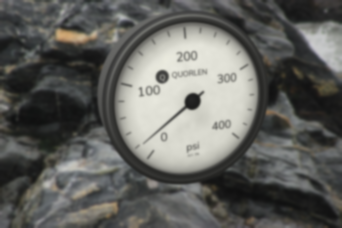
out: 20 psi
